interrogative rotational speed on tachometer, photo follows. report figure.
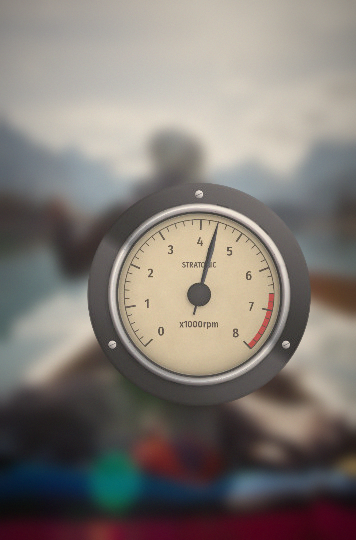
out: 4400 rpm
